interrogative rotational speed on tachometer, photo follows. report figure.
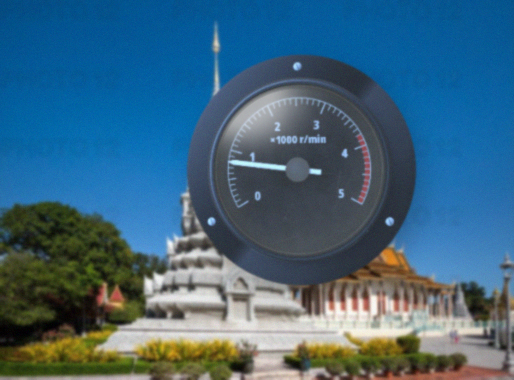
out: 800 rpm
